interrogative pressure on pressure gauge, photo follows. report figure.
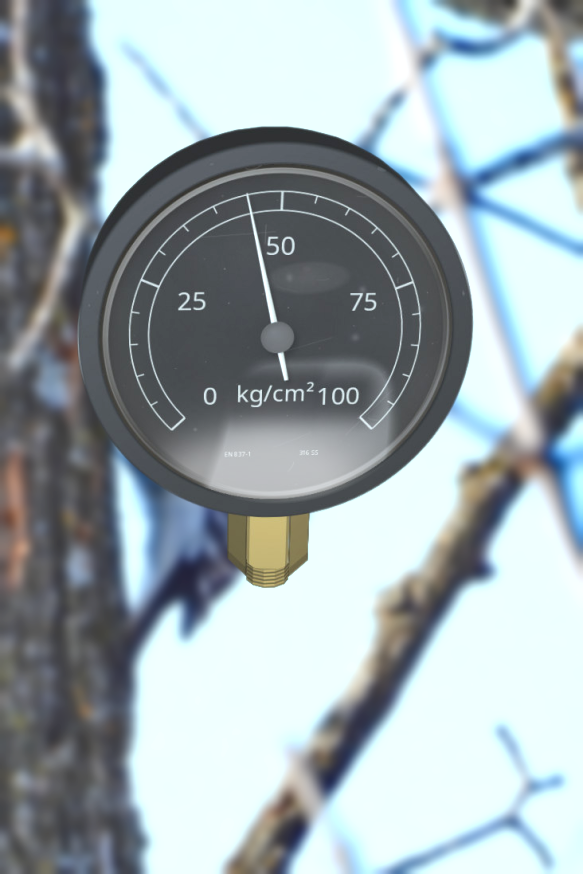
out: 45 kg/cm²
